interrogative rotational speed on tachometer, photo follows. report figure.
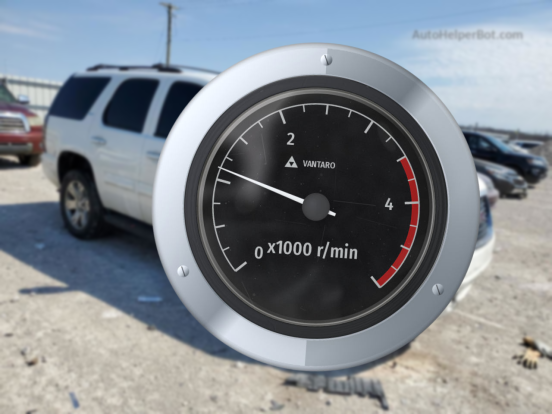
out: 1125 rpm
